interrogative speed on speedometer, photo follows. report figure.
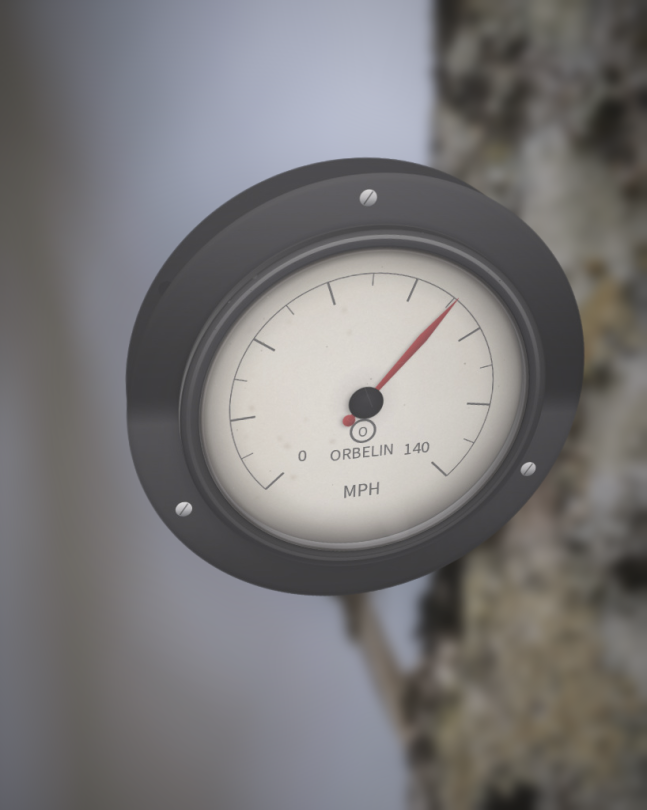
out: 90 mph
